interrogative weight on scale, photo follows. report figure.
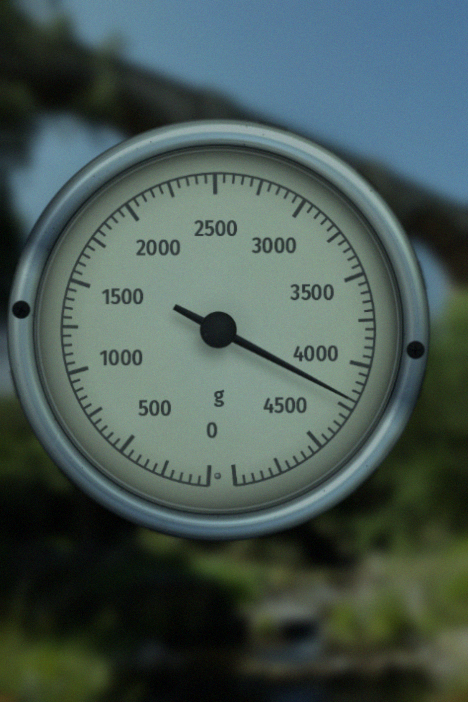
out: 4200 g
